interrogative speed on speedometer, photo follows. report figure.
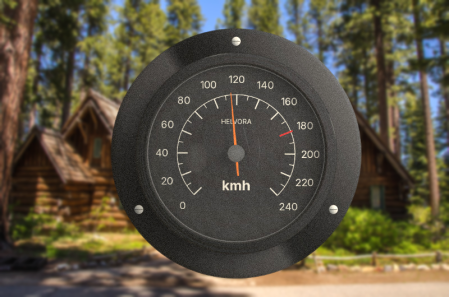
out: 115 km/h
